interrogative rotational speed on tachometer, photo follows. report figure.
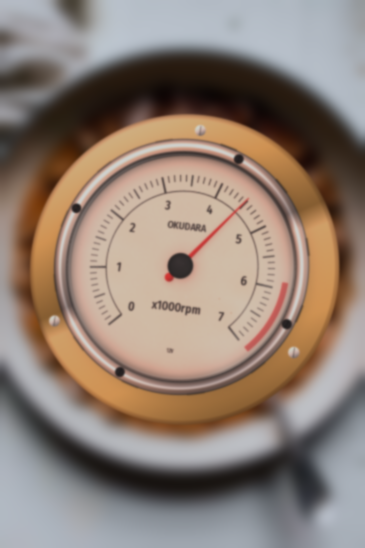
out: 4500 rpm
